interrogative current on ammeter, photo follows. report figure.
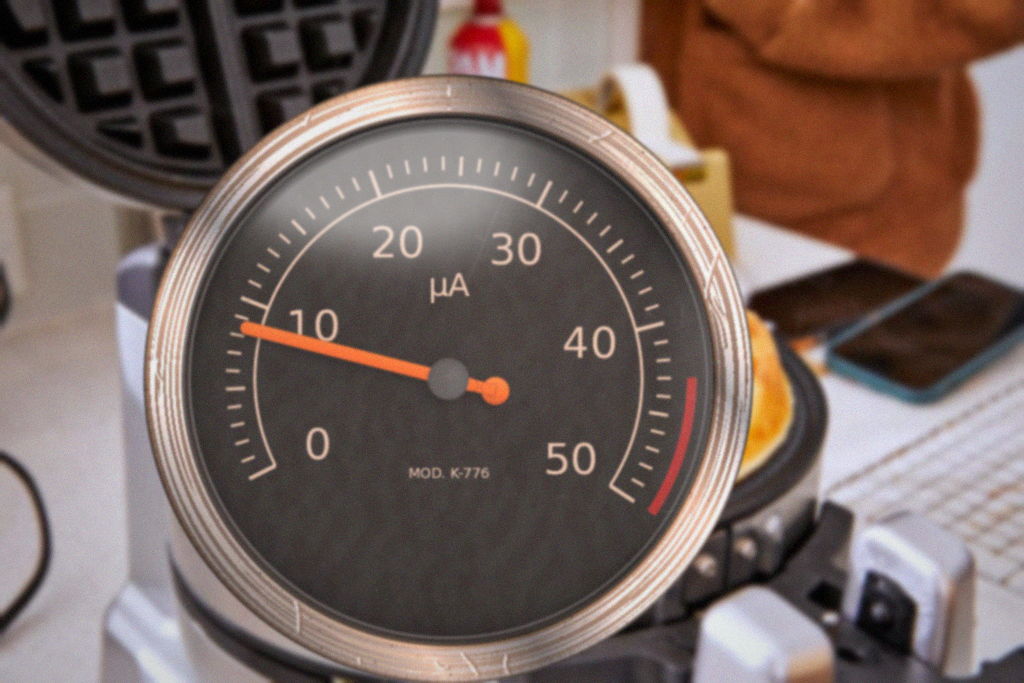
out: 8.5 µA
